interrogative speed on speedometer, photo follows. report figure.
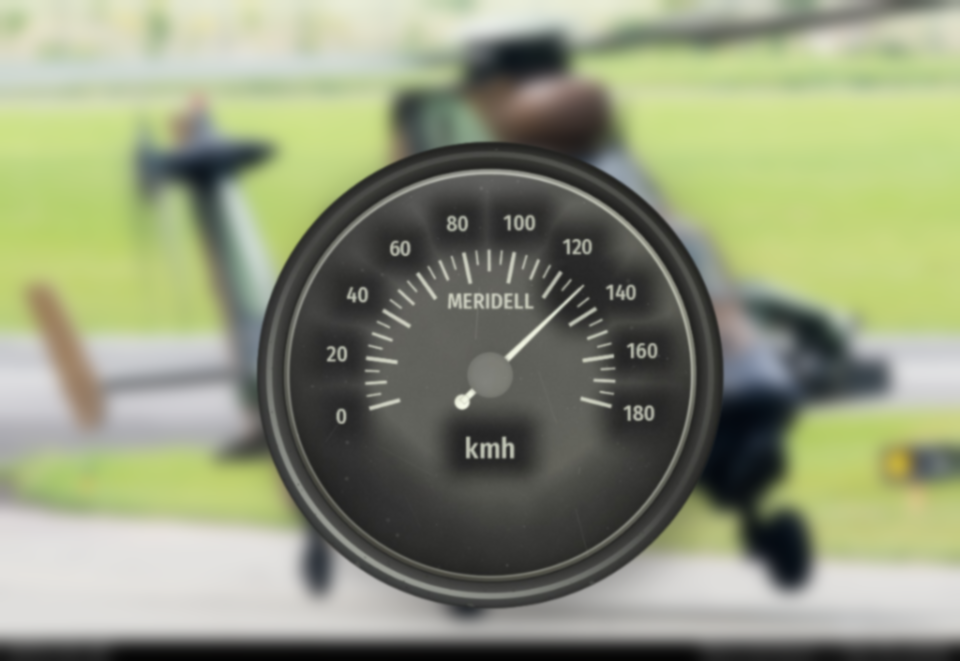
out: 130 km/h
